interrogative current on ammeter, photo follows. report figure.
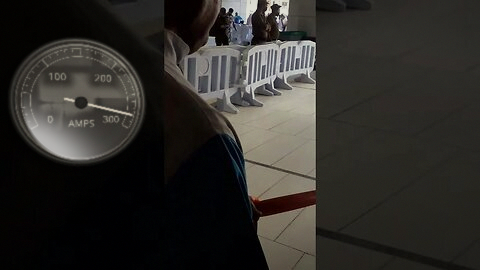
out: 280 A
